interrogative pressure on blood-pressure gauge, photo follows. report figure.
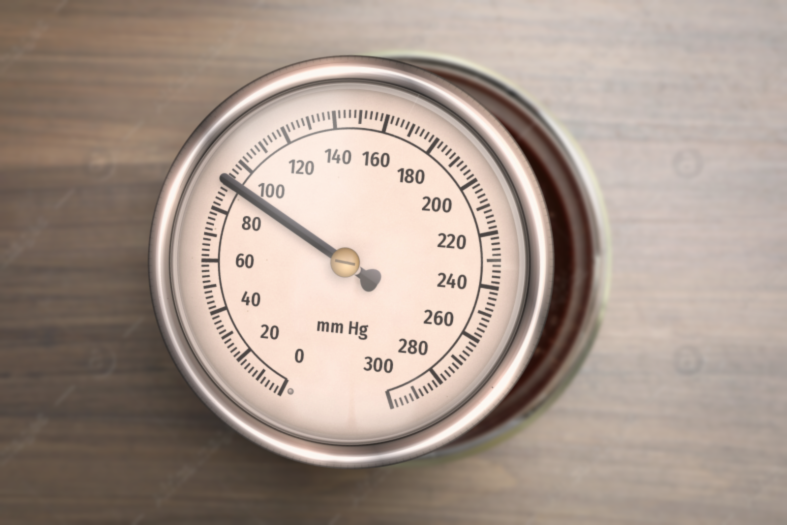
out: 92 mmHg
